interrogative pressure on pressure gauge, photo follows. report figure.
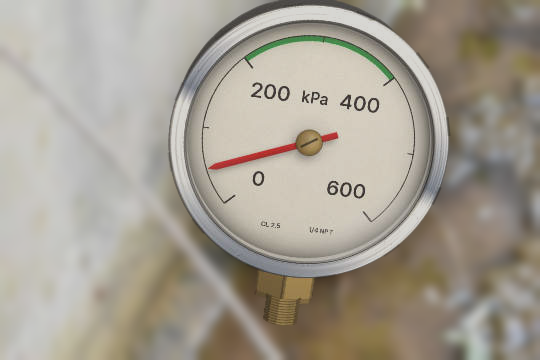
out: 50 kPa
